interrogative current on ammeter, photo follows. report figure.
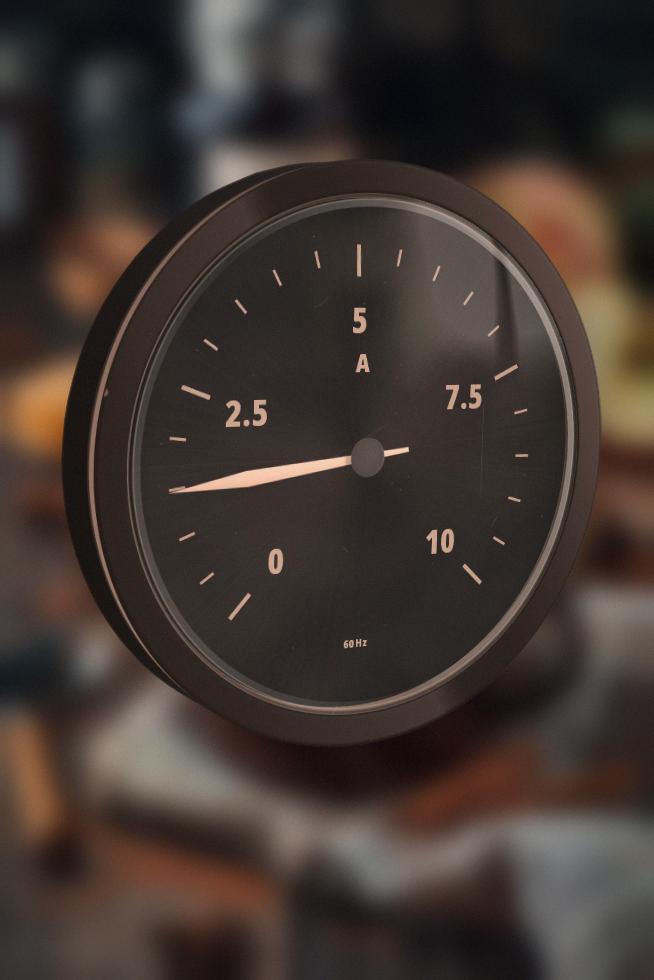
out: 1.5 A
